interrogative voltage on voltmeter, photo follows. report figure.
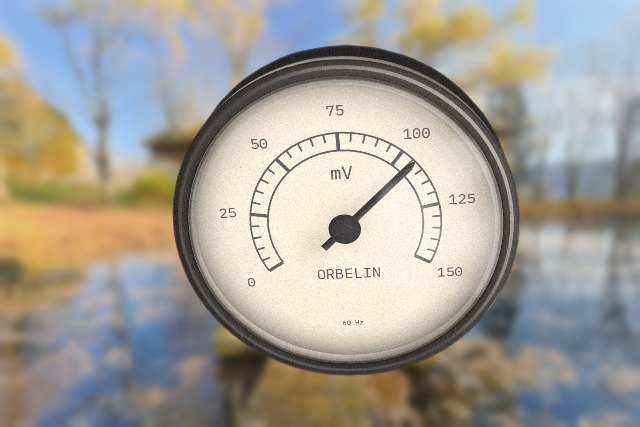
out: 105 mV
